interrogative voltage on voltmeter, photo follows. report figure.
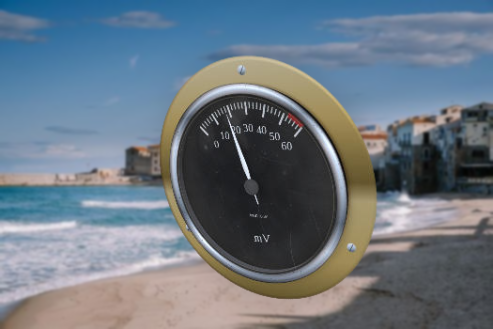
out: 20 mV
